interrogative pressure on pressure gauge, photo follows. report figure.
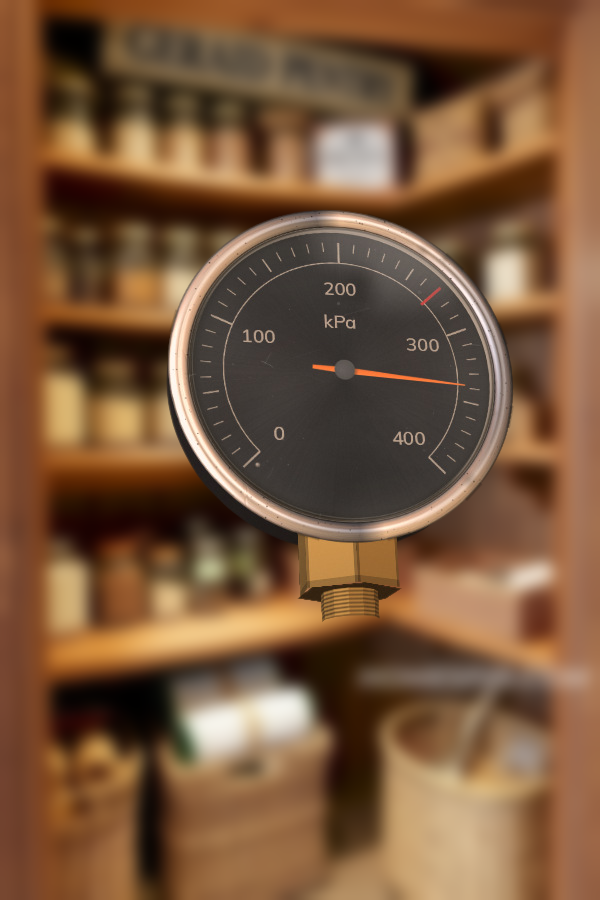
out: 340 kPa
